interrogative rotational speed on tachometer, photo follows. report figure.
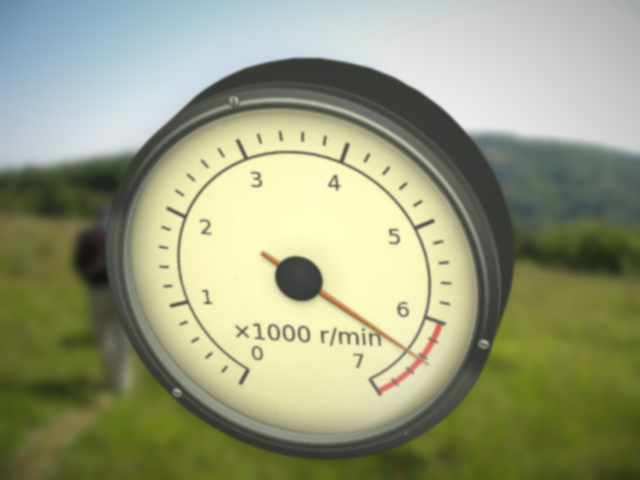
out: 6400 rpm
